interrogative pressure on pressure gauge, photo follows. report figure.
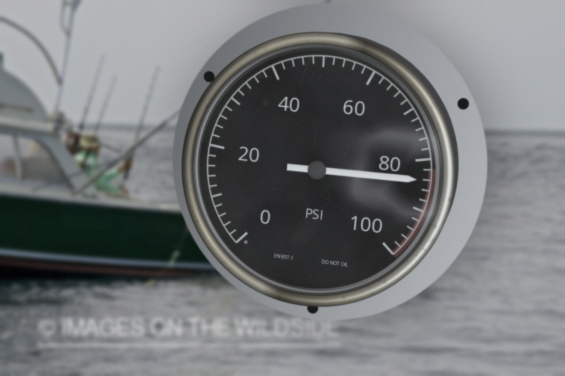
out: 84 psi
